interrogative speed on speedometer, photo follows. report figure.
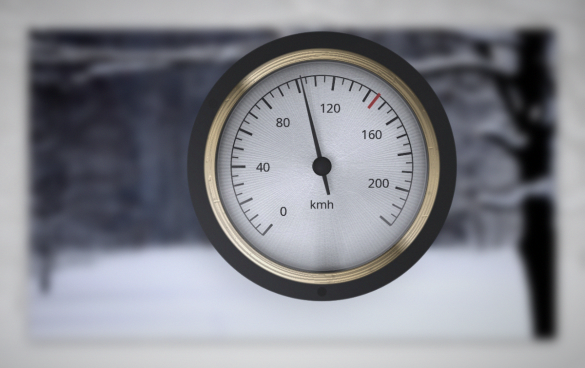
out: 102.5 km/h
